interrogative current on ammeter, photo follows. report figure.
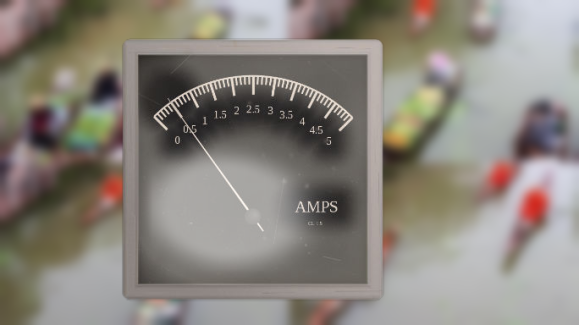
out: 0.5 A
